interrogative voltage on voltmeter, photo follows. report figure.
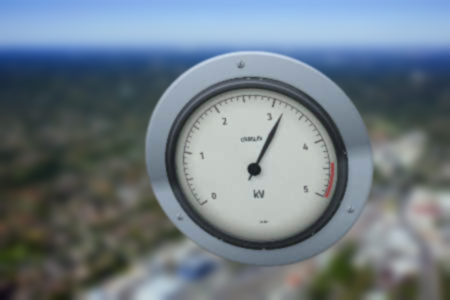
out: 3.2 kV
